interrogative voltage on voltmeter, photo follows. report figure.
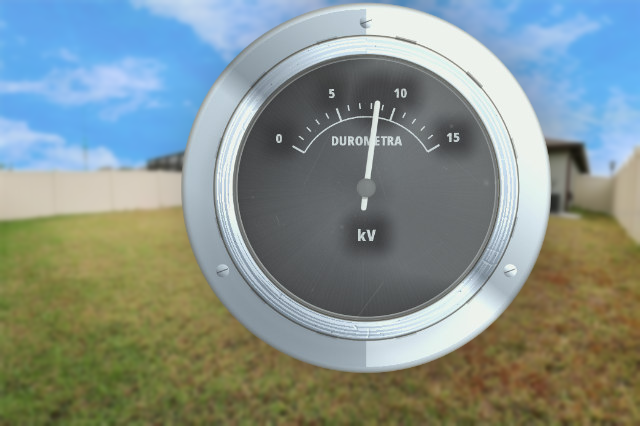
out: 8.5 kV
